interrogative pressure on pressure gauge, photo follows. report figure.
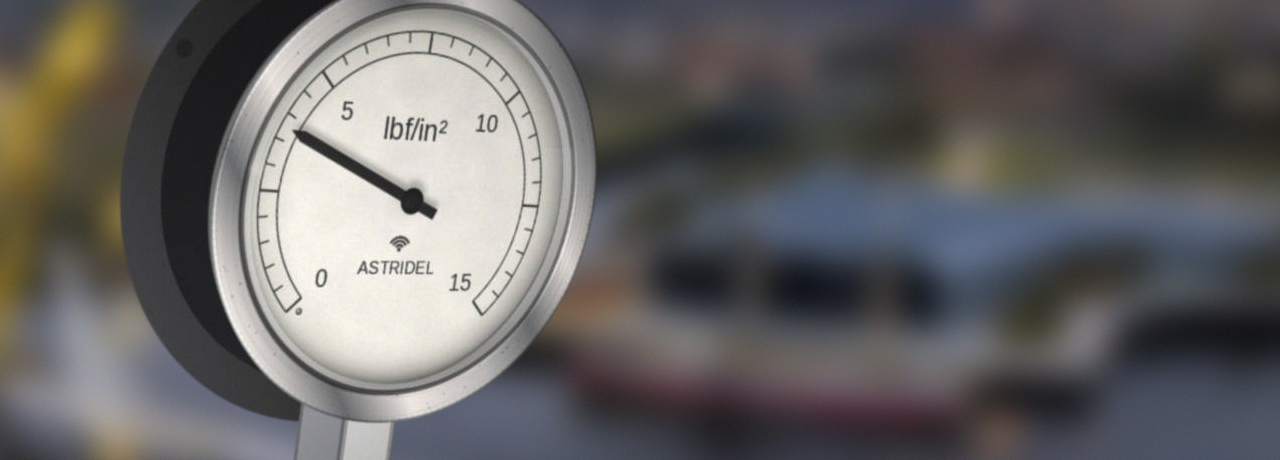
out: 3.75 psi
